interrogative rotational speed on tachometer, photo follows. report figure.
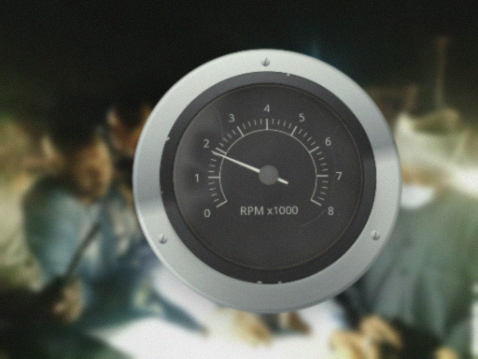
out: 1800 rpm
